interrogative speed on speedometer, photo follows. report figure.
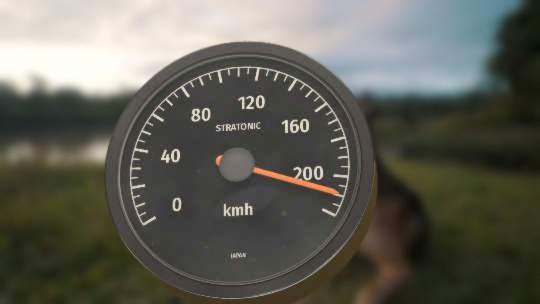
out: 210 km/h
